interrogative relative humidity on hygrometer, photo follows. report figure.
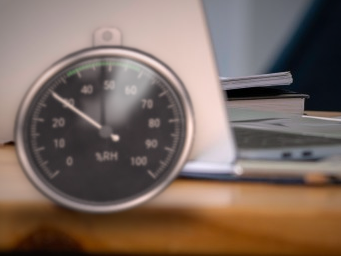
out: 30 %
